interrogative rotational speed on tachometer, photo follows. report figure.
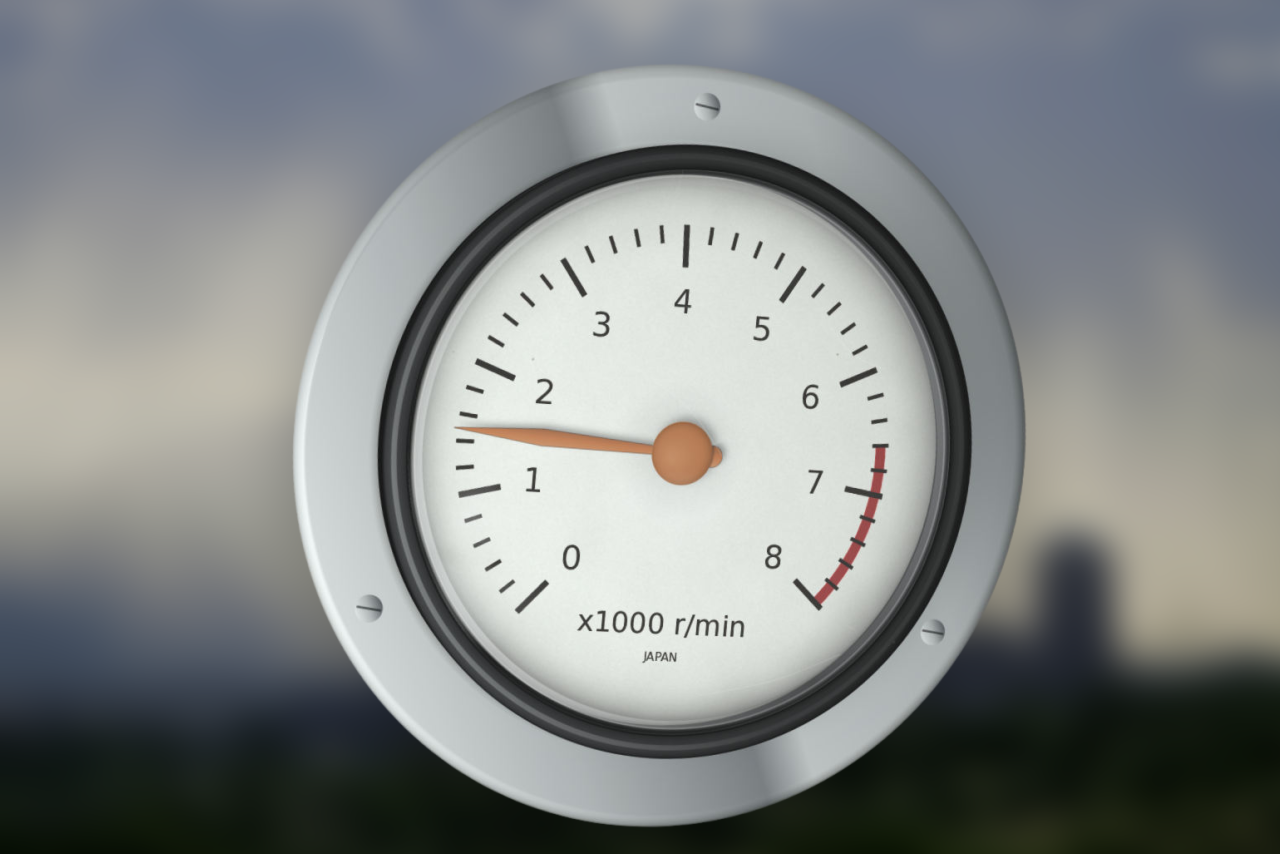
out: 1500 rpm
